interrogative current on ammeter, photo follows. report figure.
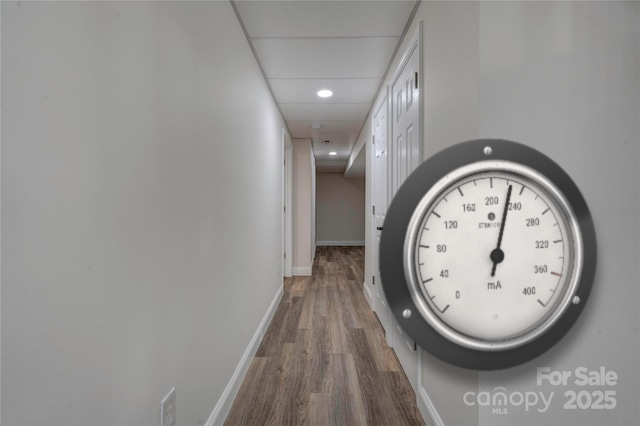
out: 220 mA
